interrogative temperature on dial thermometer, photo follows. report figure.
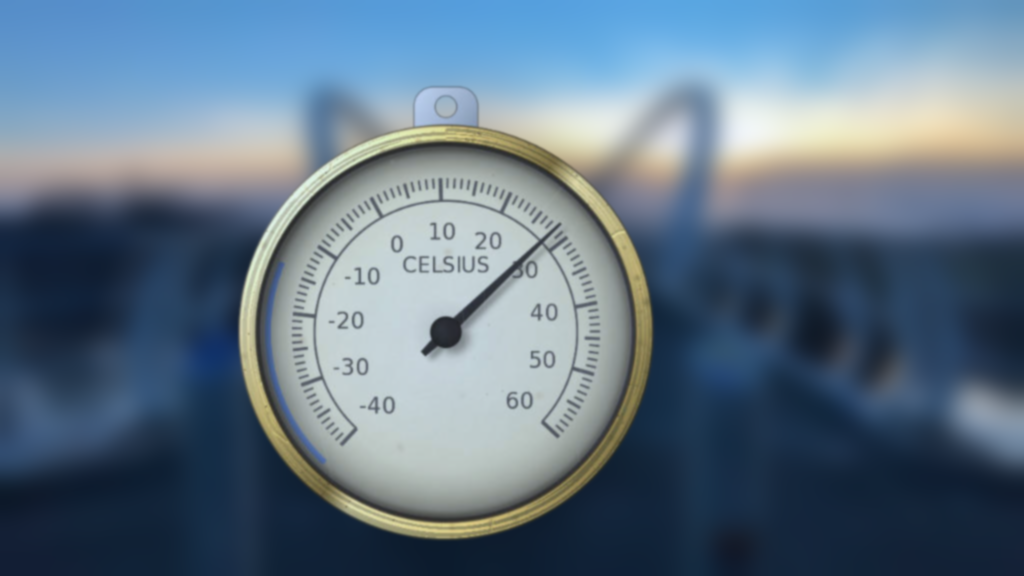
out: 28 °C
